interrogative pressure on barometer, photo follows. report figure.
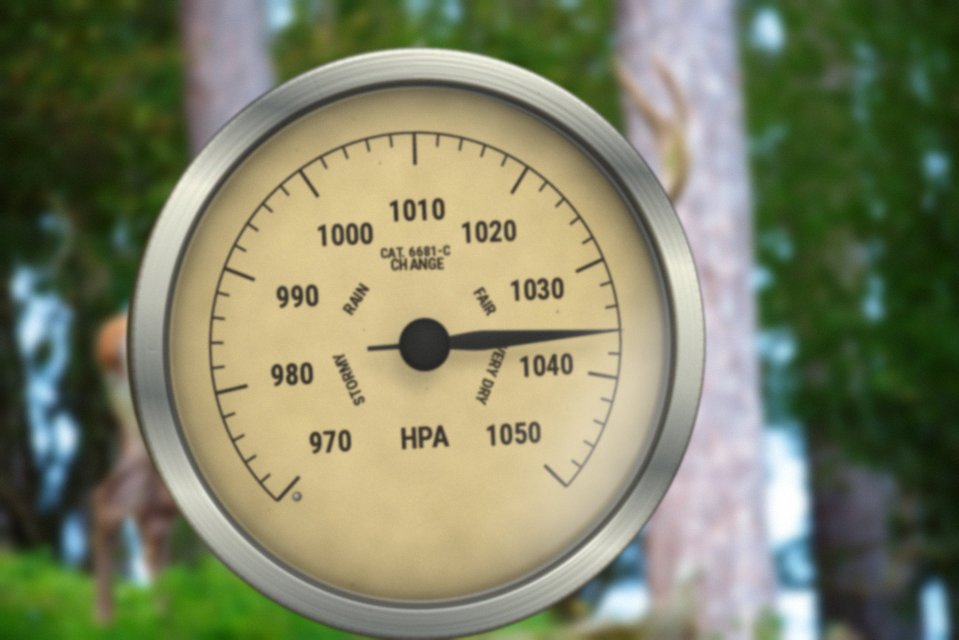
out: 1036 hPa
